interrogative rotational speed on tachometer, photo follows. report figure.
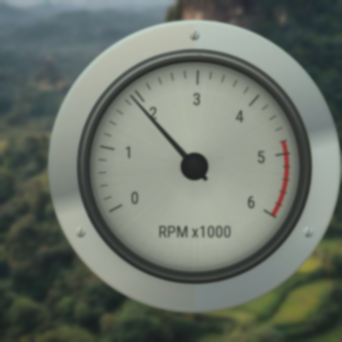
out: 1900 rpm
